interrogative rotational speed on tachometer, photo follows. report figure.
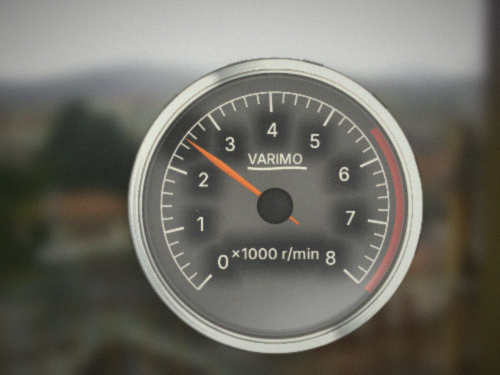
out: 2500 rpm
